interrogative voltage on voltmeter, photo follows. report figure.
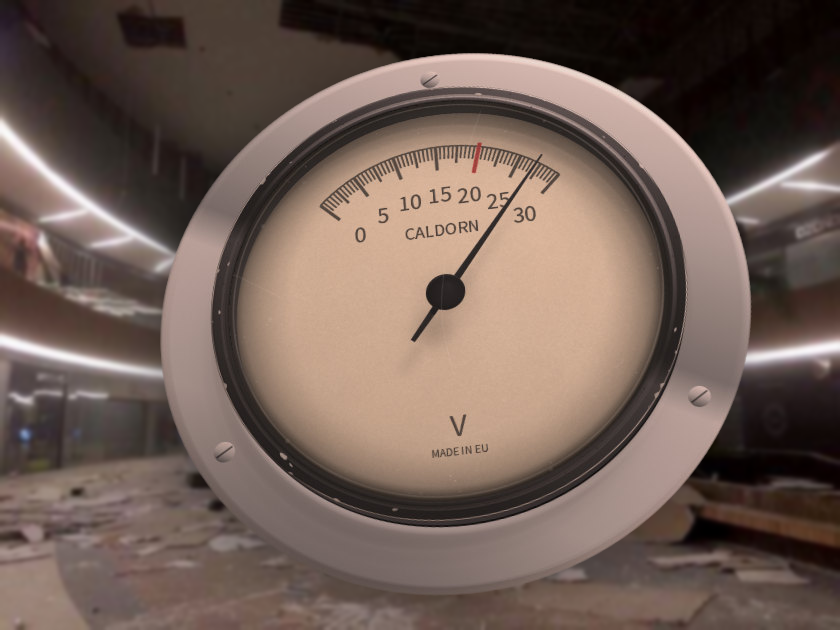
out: 27.5 V
